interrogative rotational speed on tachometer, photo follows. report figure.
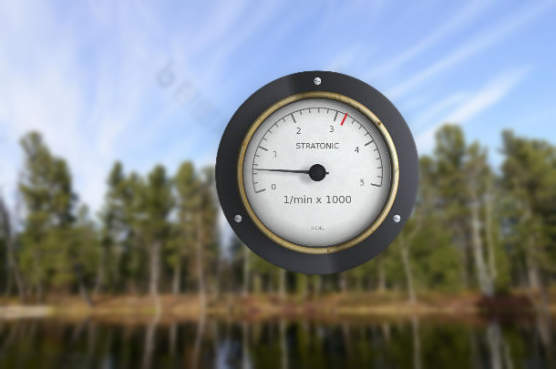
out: 500 rpm
